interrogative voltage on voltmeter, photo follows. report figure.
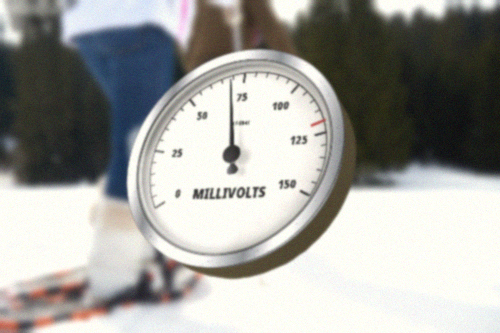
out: 70 mV
